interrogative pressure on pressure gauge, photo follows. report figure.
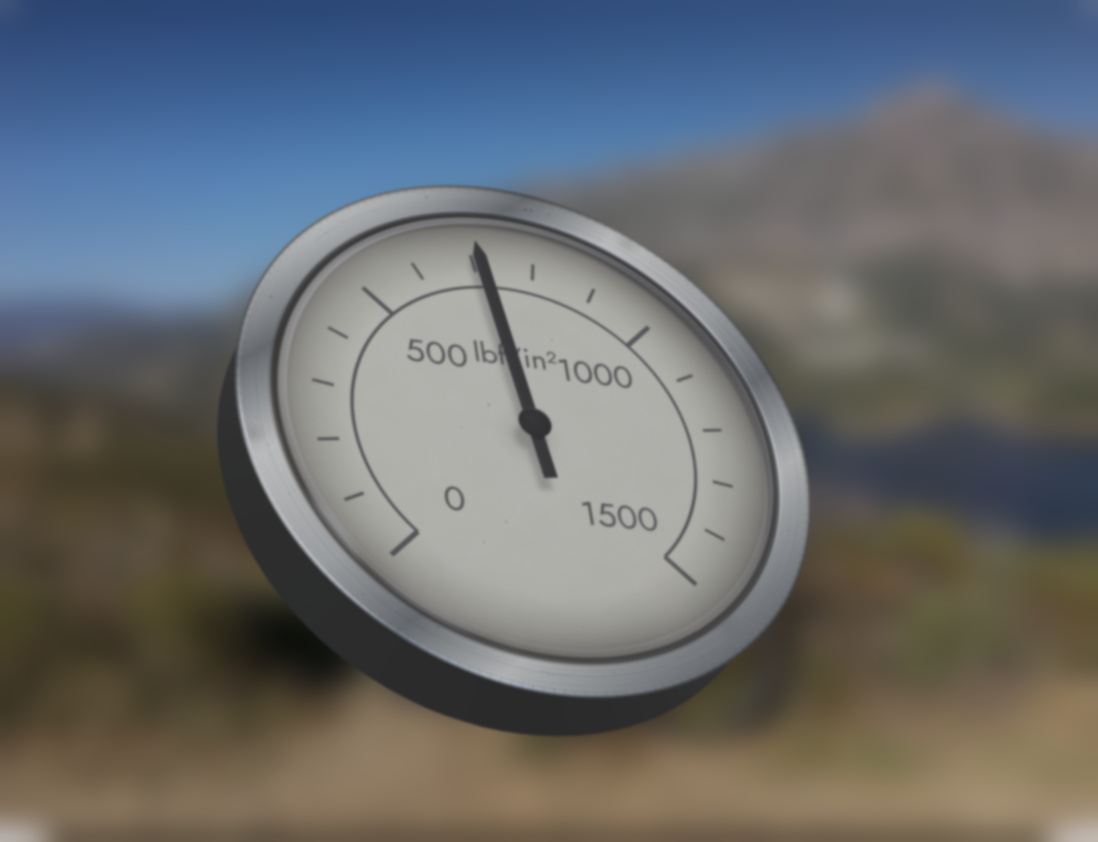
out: 700 psi
